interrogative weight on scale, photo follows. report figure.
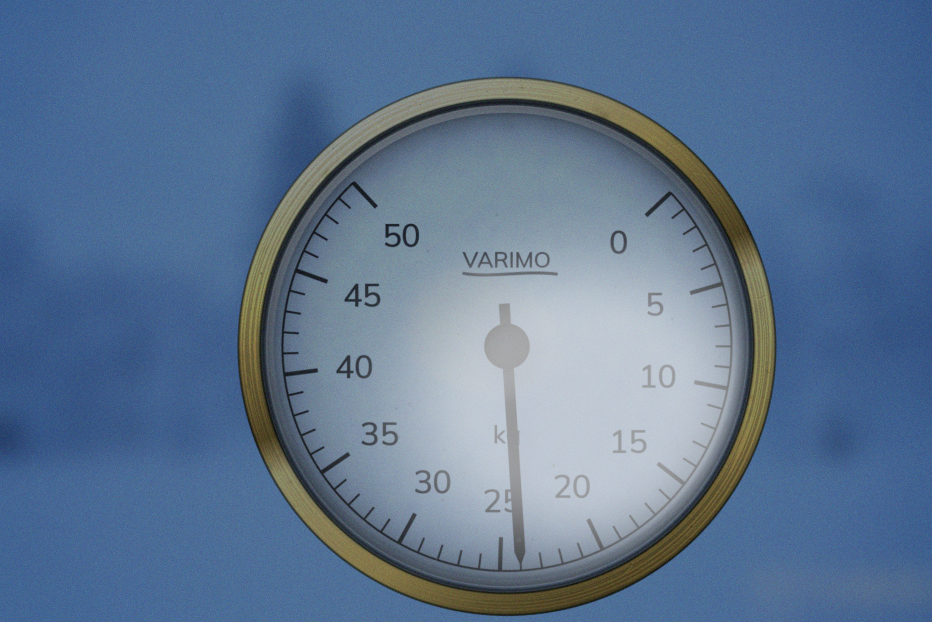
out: 24 kg
